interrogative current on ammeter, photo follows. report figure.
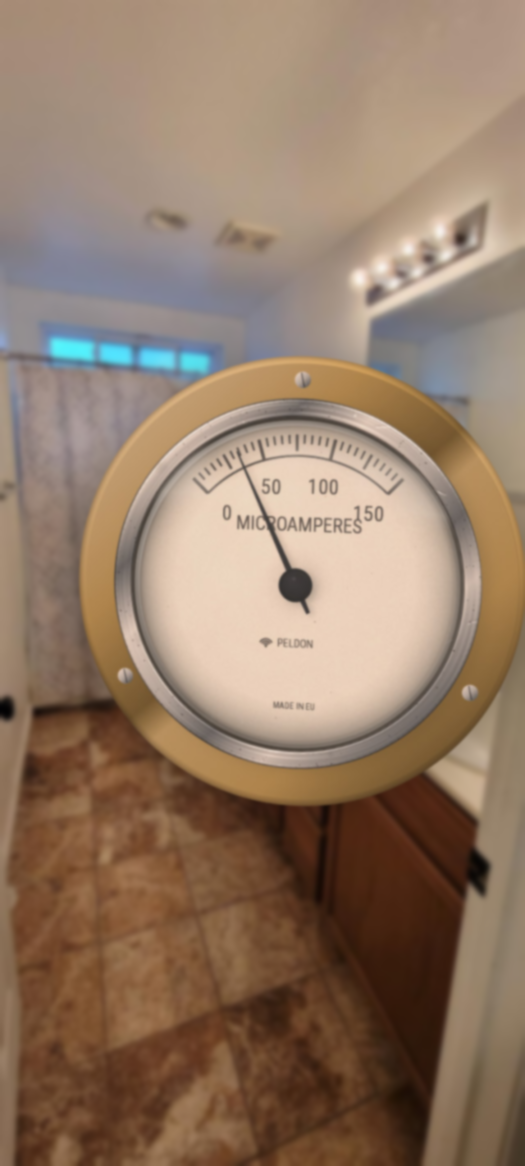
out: 35 µA
